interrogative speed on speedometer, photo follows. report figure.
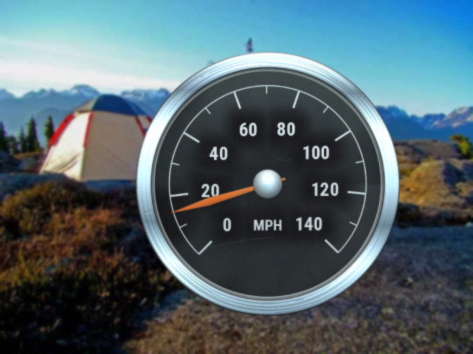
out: 15 mph
